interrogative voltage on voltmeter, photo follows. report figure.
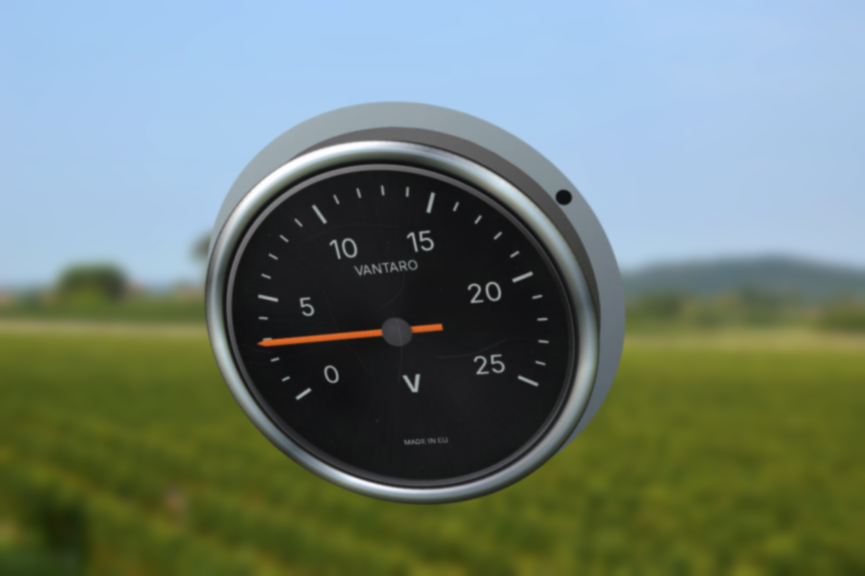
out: 3 V
